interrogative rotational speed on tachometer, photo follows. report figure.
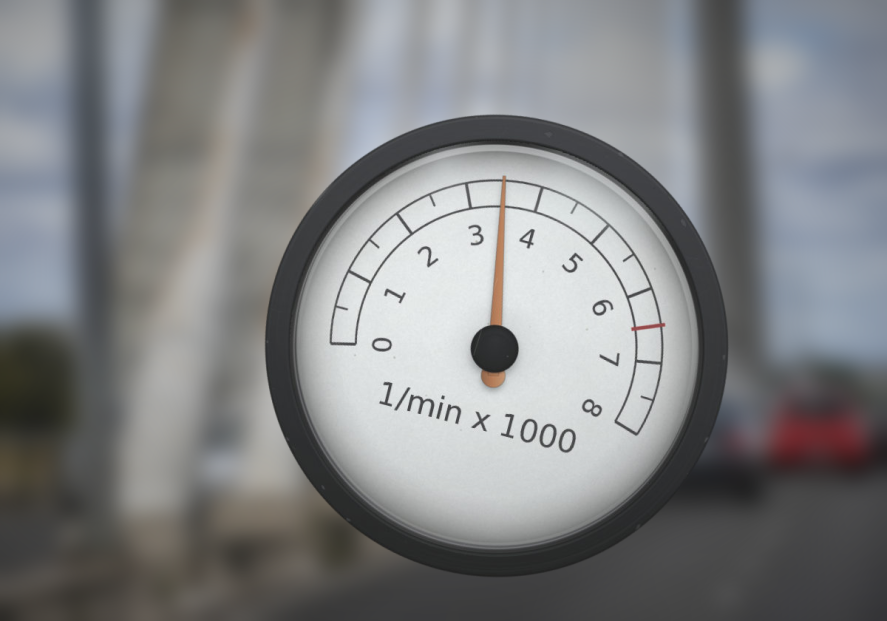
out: 3500 rpm
